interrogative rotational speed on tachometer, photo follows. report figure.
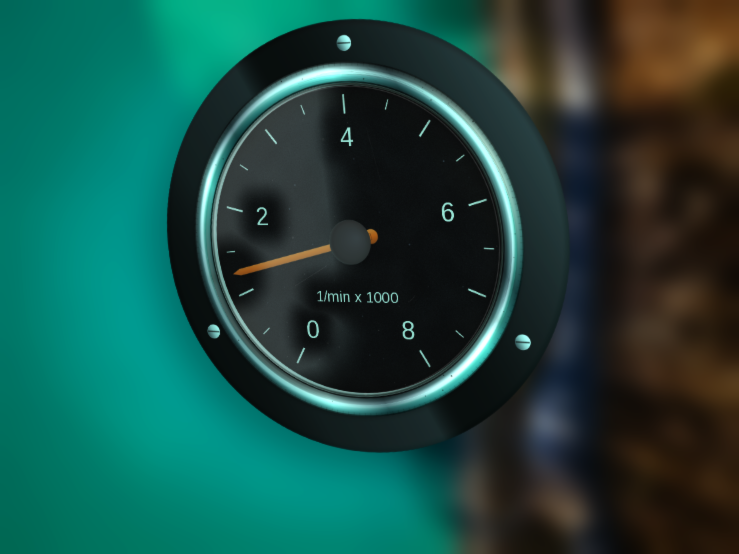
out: 1250 rpm
